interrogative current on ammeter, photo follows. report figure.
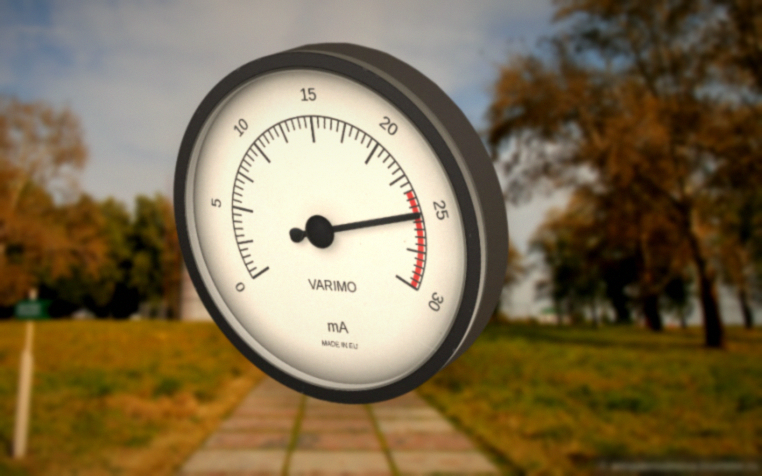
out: 25 mA
